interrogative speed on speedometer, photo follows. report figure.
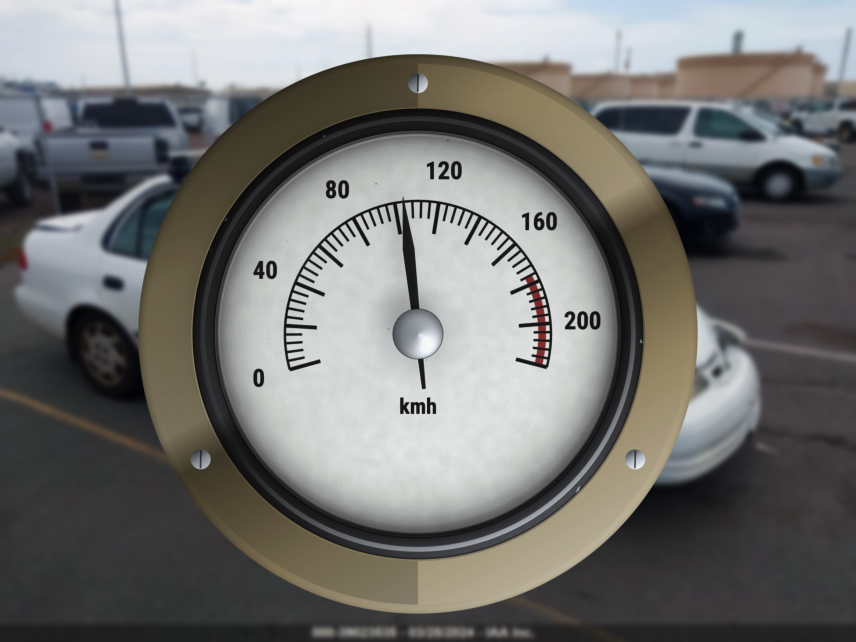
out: 104 km/h
